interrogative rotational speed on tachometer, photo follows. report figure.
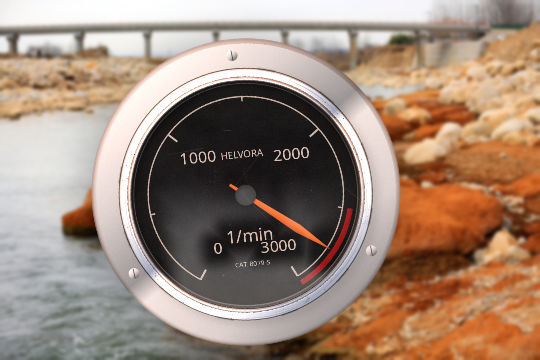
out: 2750 rpm
